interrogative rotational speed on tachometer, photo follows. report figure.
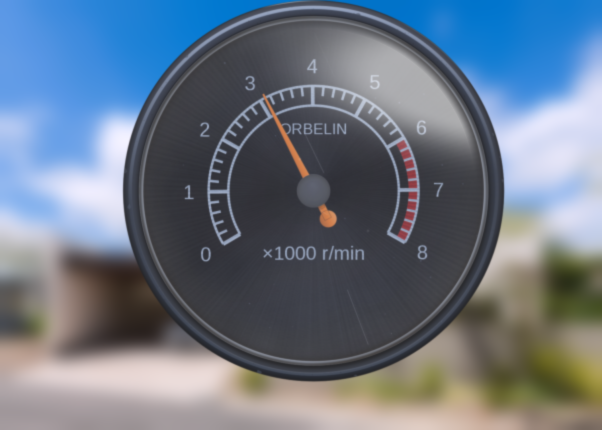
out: 3100 rpm
